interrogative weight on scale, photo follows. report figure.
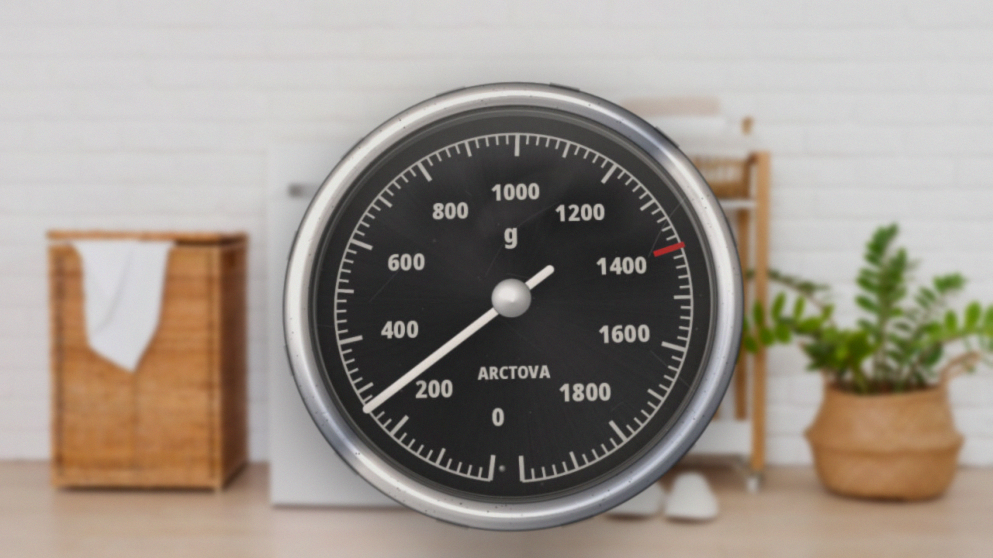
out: 260 g
